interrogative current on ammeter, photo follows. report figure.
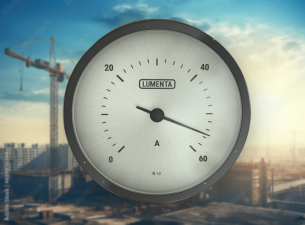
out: 55 A
